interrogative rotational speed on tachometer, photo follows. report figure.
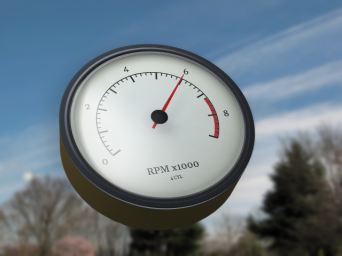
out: 6000 rpm
